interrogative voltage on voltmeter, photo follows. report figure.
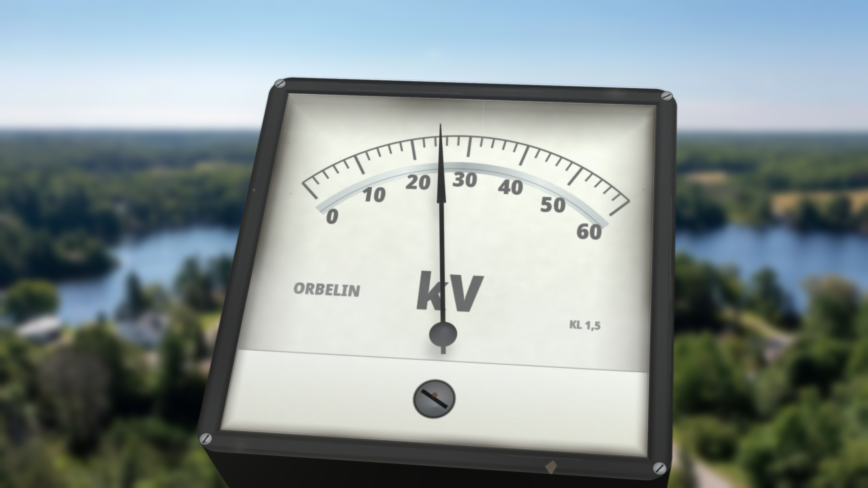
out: 25 kV
